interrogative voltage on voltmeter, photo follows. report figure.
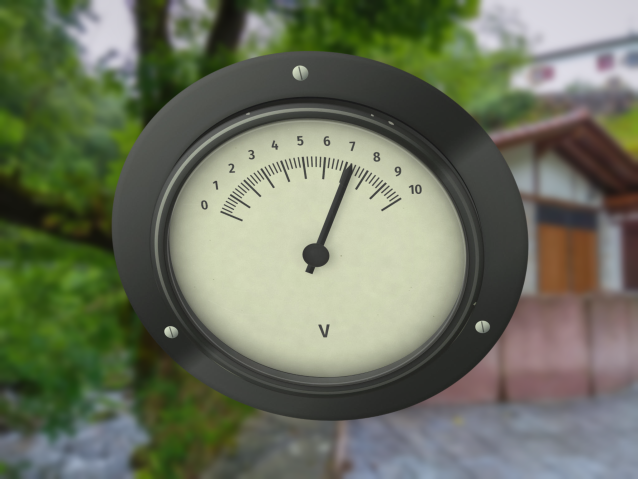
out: 7.2 V
